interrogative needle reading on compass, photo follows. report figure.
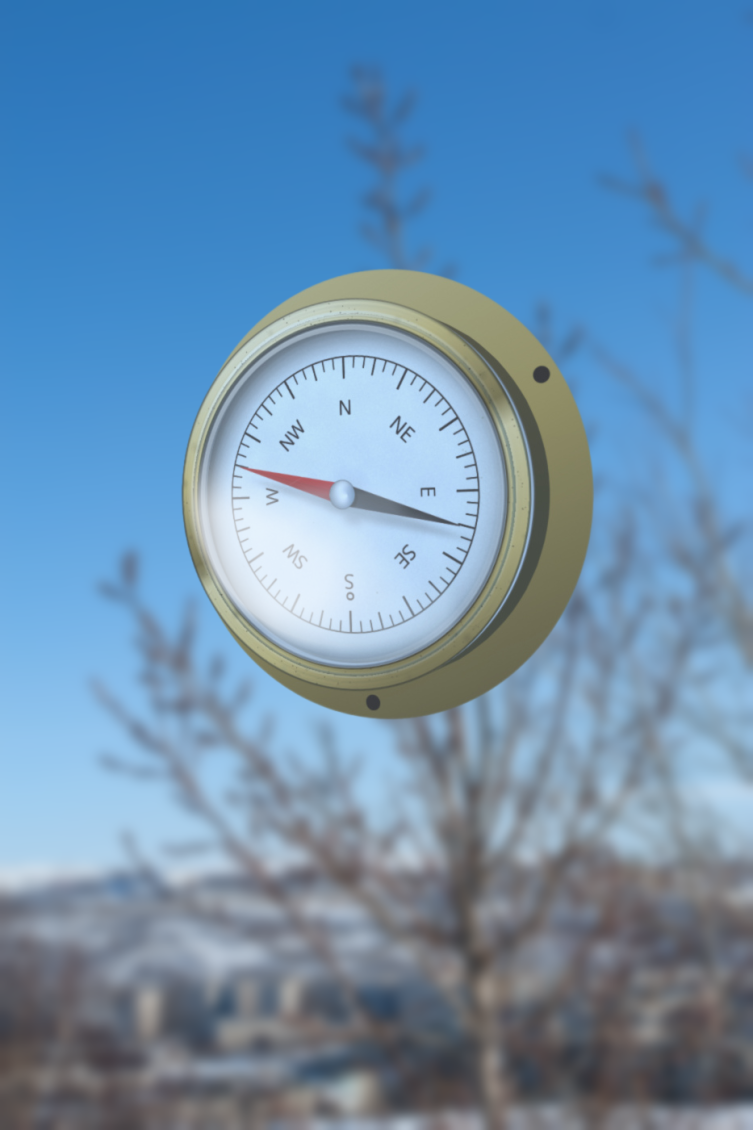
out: 285 °
